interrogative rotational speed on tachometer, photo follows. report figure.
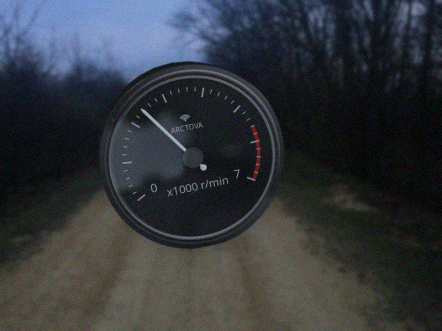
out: 2400 rpm
